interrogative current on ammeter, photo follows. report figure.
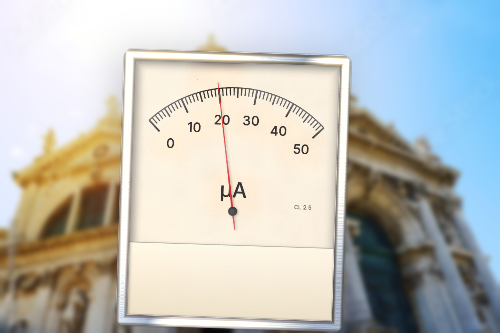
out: 20 µA
